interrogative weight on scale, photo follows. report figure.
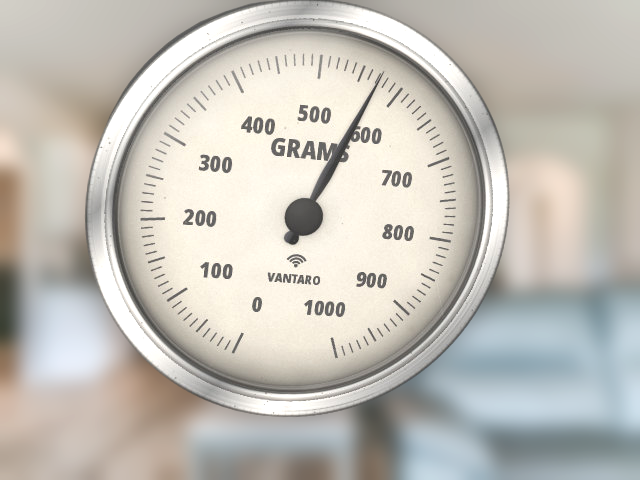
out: 570 g
